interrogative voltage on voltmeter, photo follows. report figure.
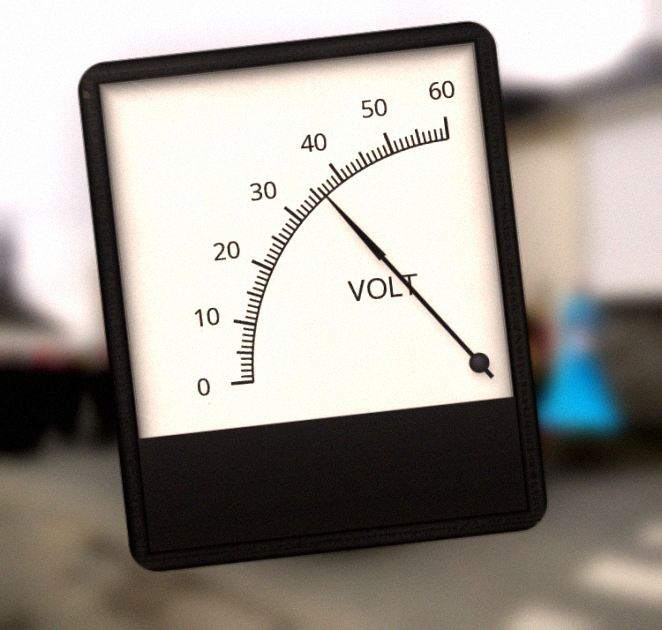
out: 36 V
